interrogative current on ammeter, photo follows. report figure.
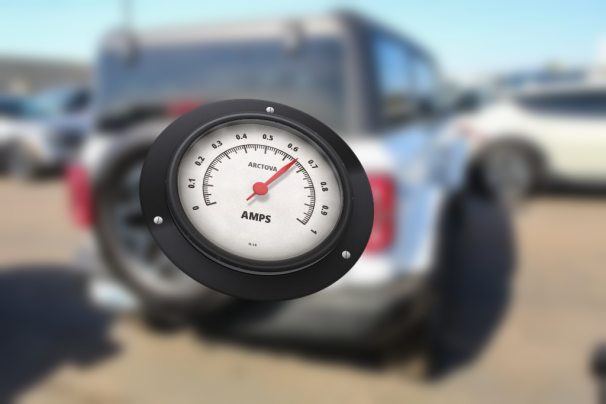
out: 0.65 A
